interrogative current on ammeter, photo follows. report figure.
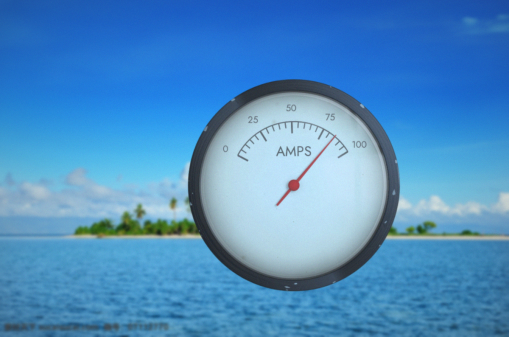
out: 85 A
